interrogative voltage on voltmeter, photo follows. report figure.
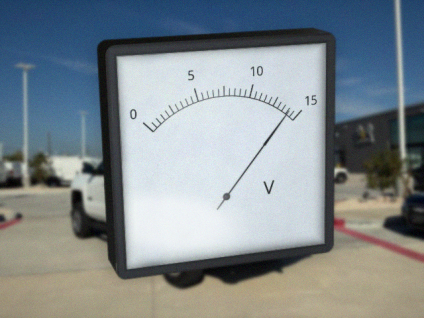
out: 14 V
